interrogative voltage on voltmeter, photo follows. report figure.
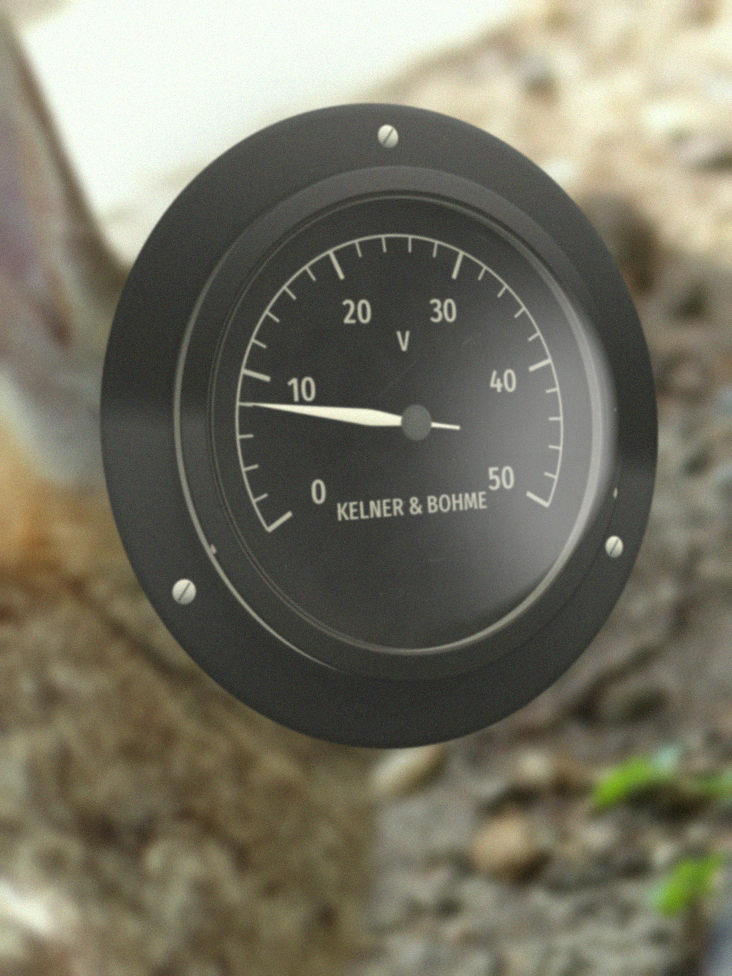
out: 8 V
